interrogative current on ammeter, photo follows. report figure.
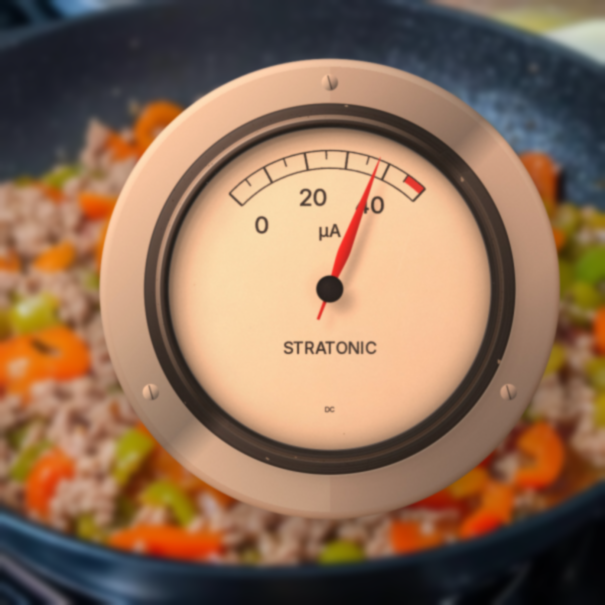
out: 37.5 µA
